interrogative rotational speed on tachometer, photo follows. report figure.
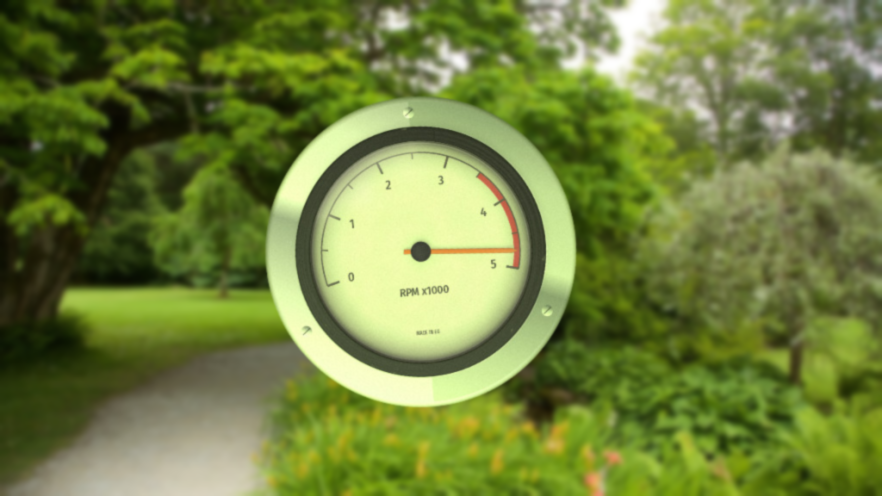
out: 4750 rpm
